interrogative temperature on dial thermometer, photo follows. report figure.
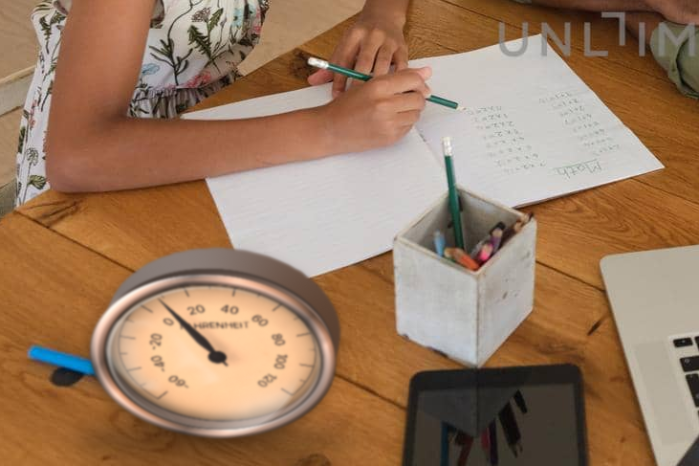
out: 10 °F
